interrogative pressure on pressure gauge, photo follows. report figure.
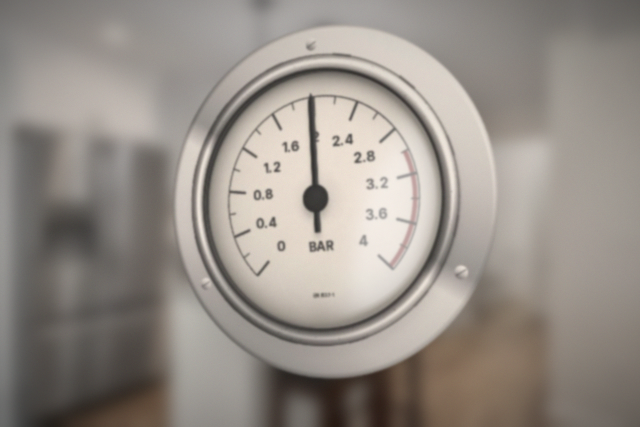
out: 2 bar
